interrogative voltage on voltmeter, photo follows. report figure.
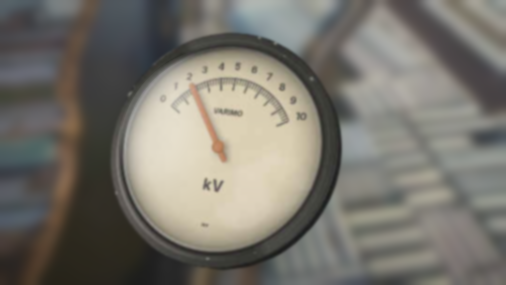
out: 2 kV
